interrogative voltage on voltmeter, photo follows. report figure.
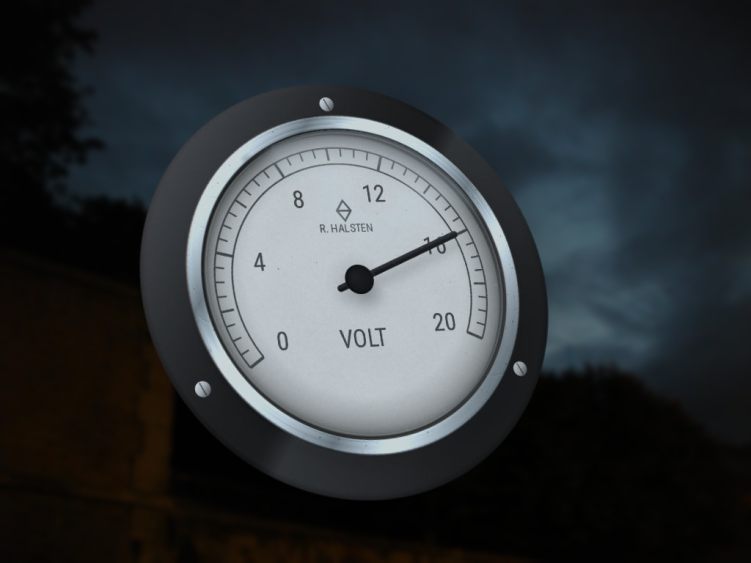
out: 16 V
